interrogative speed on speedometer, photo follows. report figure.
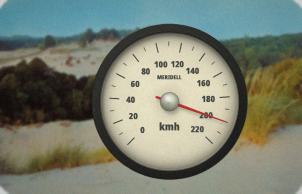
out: 200 km/h
